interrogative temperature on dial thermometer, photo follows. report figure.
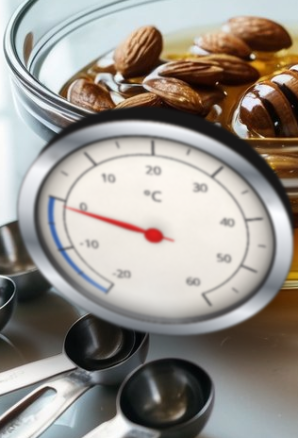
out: 0 °C
